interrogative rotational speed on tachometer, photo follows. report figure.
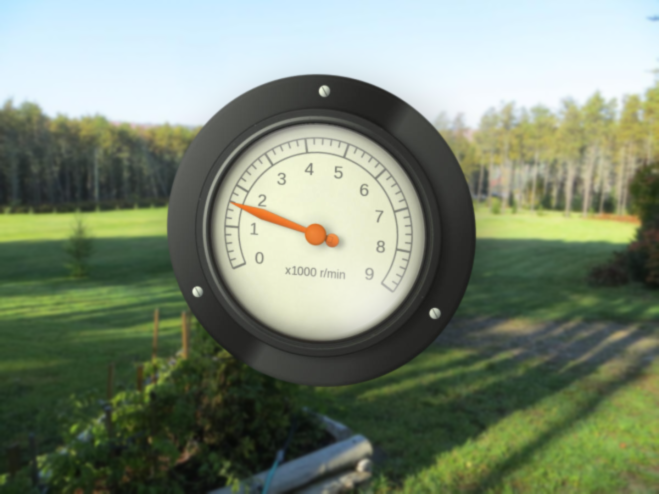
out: 1600 rpm
